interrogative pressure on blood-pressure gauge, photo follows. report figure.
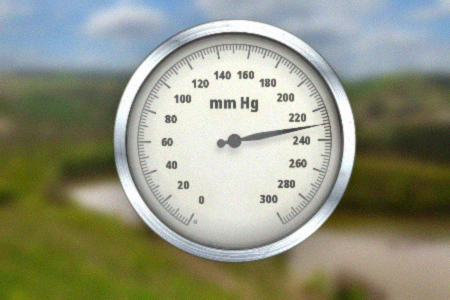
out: 230 mmHg
